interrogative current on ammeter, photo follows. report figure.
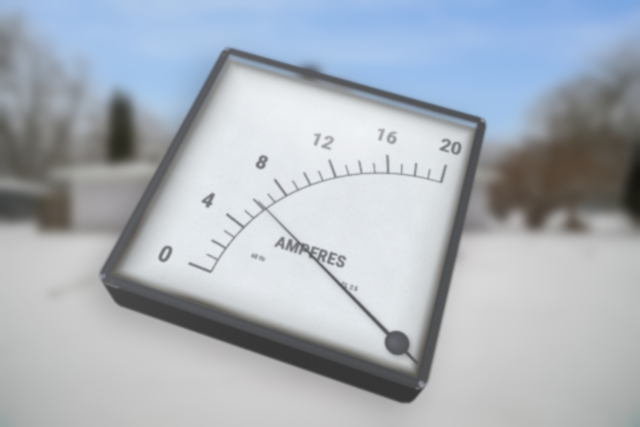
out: 6 A
